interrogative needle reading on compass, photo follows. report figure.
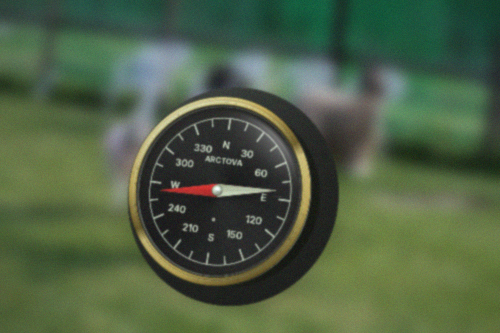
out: 262.5 °
